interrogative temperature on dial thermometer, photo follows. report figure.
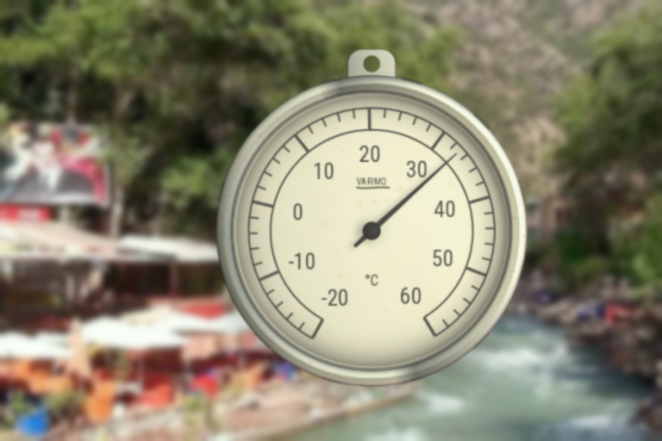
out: 33 °C
